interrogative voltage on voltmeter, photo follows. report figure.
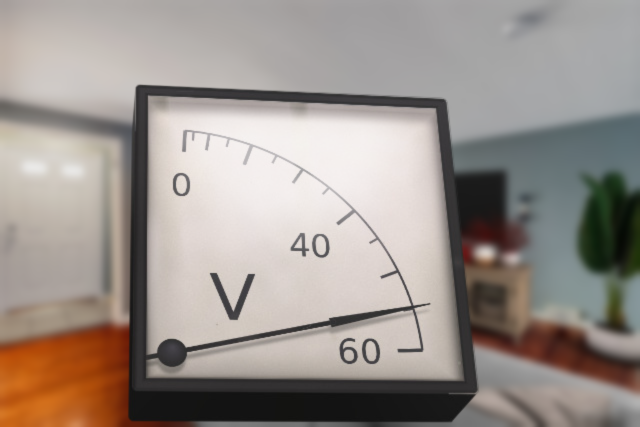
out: 55 V
